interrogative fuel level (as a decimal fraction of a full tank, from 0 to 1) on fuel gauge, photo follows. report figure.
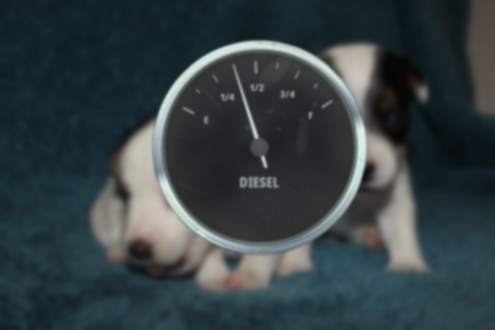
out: 0.375
